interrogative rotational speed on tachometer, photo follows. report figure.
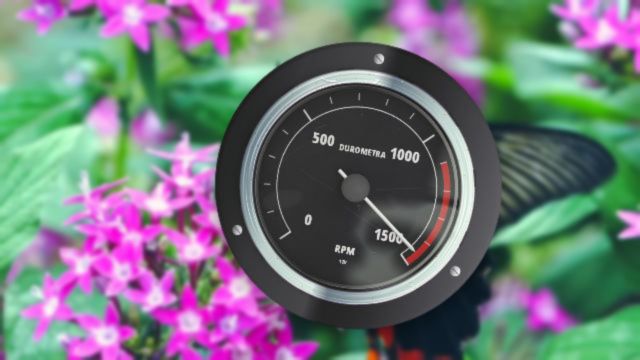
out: 1450 rpm
